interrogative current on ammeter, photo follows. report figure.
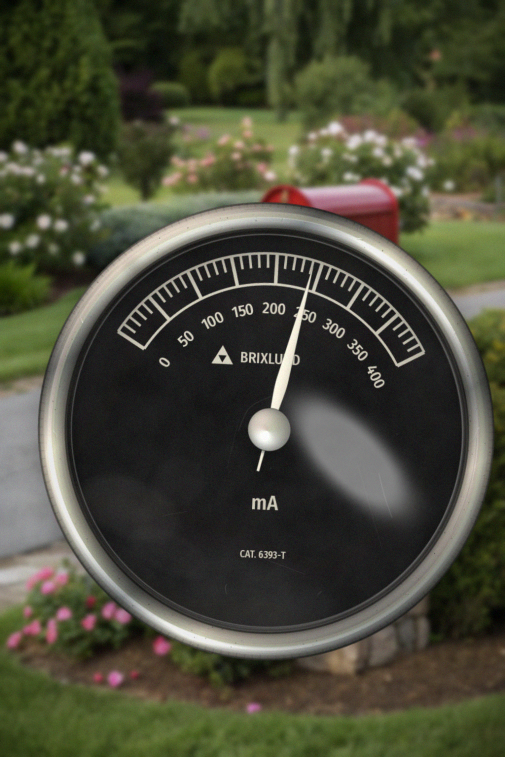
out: 240 mA
